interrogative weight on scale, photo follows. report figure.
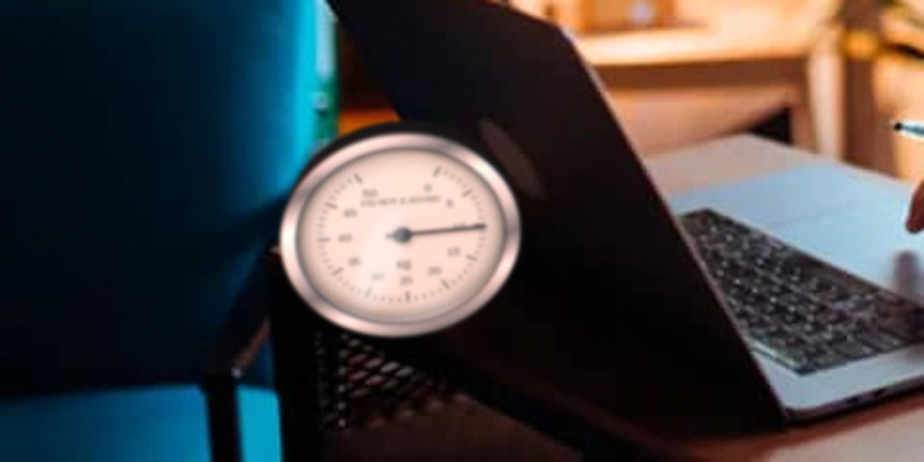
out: 10 kg
